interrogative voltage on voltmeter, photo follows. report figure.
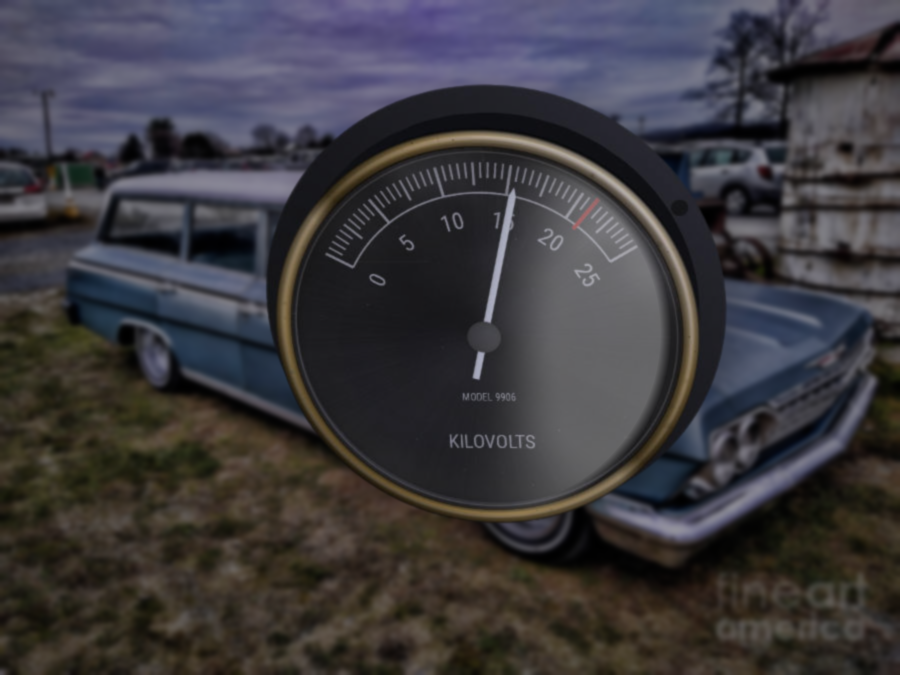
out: 15.5 kV
